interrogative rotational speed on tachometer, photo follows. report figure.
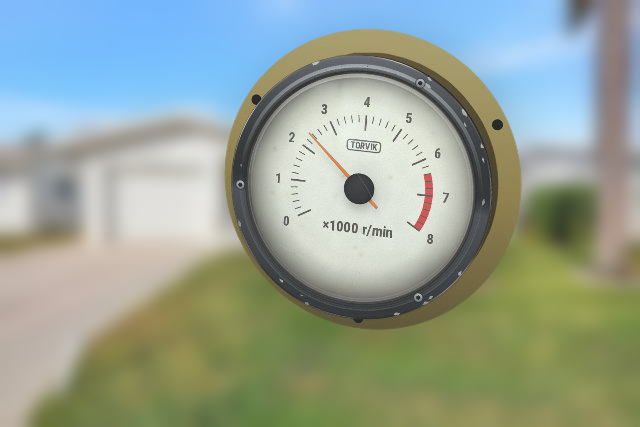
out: 2400 rpm
